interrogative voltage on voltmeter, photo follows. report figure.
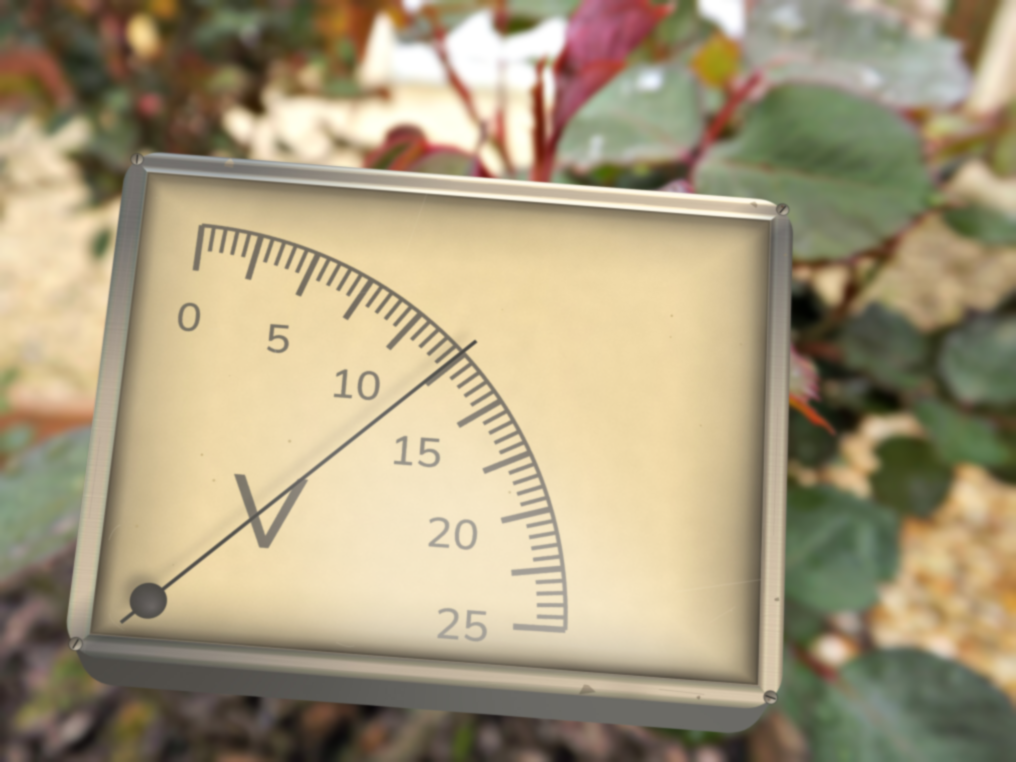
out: 12.5 V
